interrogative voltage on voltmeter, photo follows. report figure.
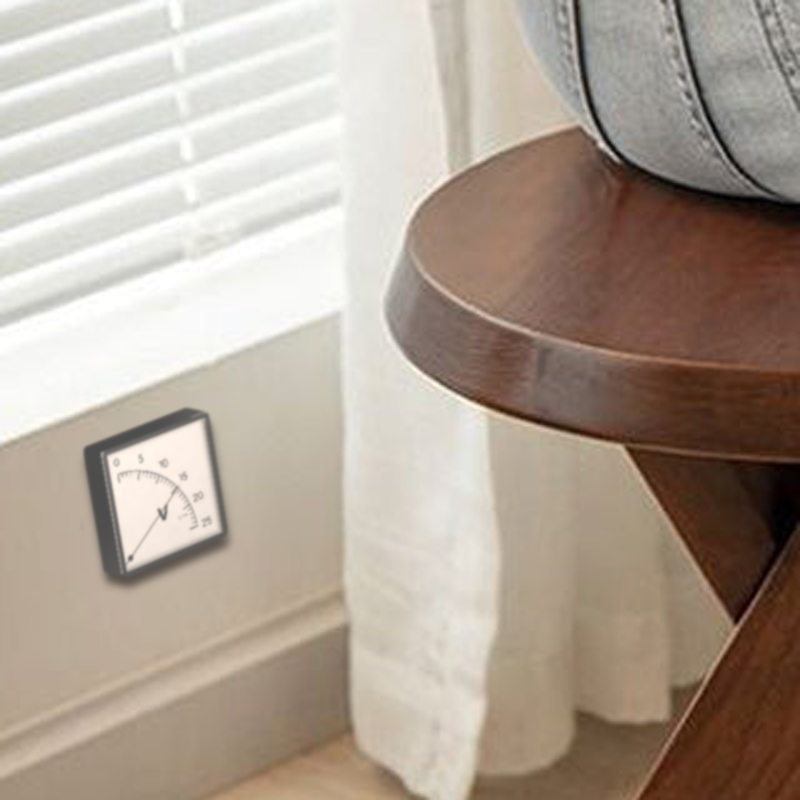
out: 15 V
